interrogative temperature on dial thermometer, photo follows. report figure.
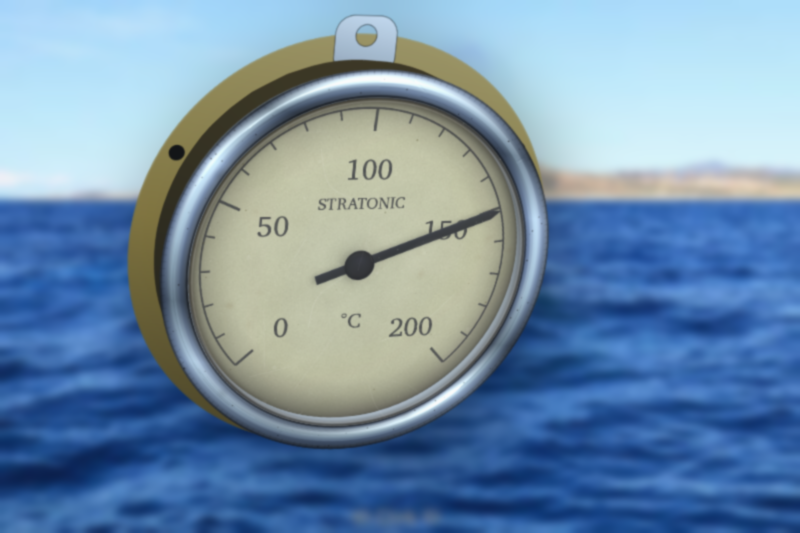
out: 150 °C
